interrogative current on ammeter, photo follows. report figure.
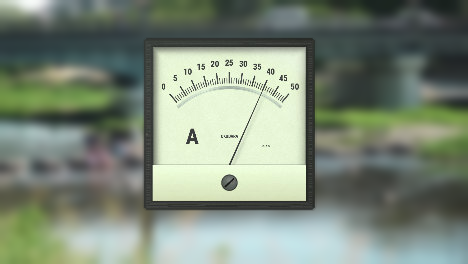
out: 40 A
